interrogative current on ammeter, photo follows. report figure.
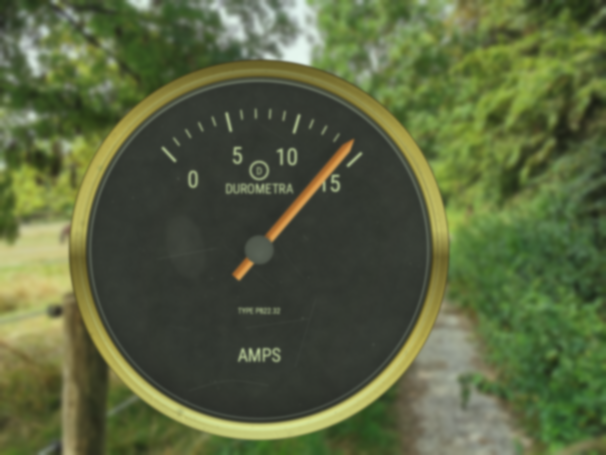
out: 14 A
